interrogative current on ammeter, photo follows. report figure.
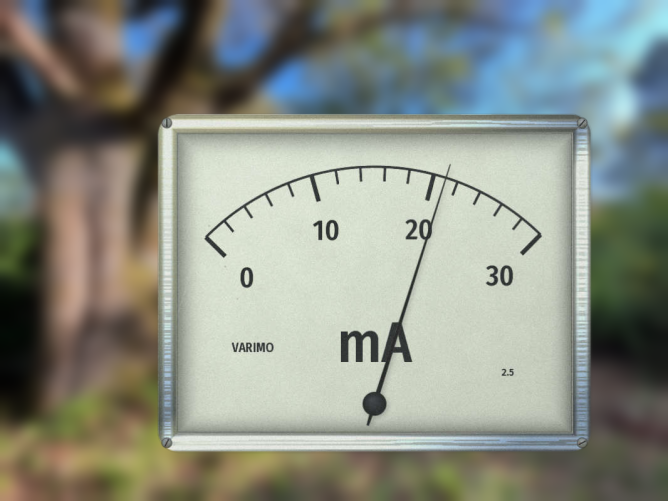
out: 21 mA
